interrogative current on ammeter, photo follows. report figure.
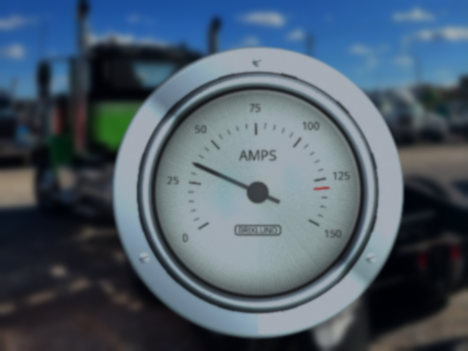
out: 35 A
